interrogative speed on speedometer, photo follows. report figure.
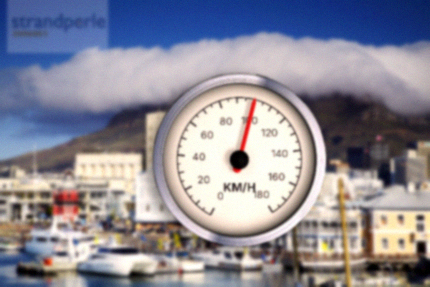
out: 100 km/h
